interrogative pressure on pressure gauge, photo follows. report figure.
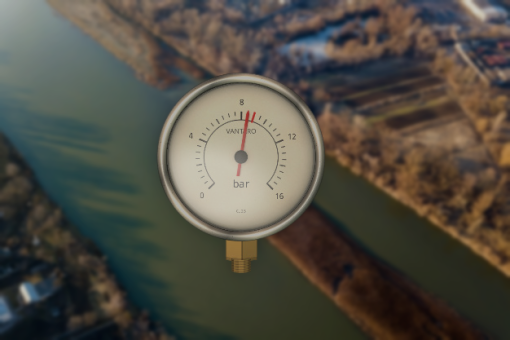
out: 8.5 bar
